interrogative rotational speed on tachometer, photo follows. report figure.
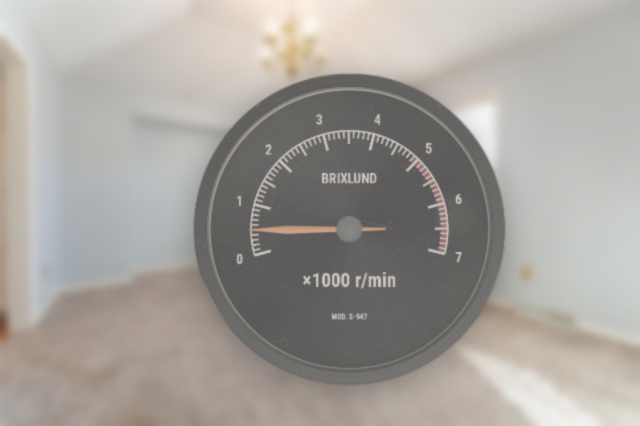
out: 500 rpm
